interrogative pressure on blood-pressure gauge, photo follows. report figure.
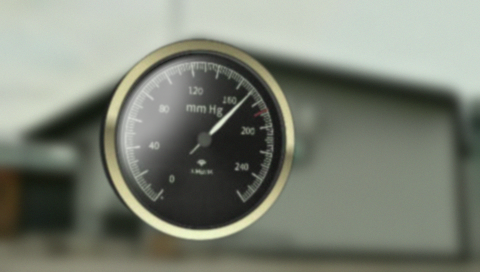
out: 170 mmHg
